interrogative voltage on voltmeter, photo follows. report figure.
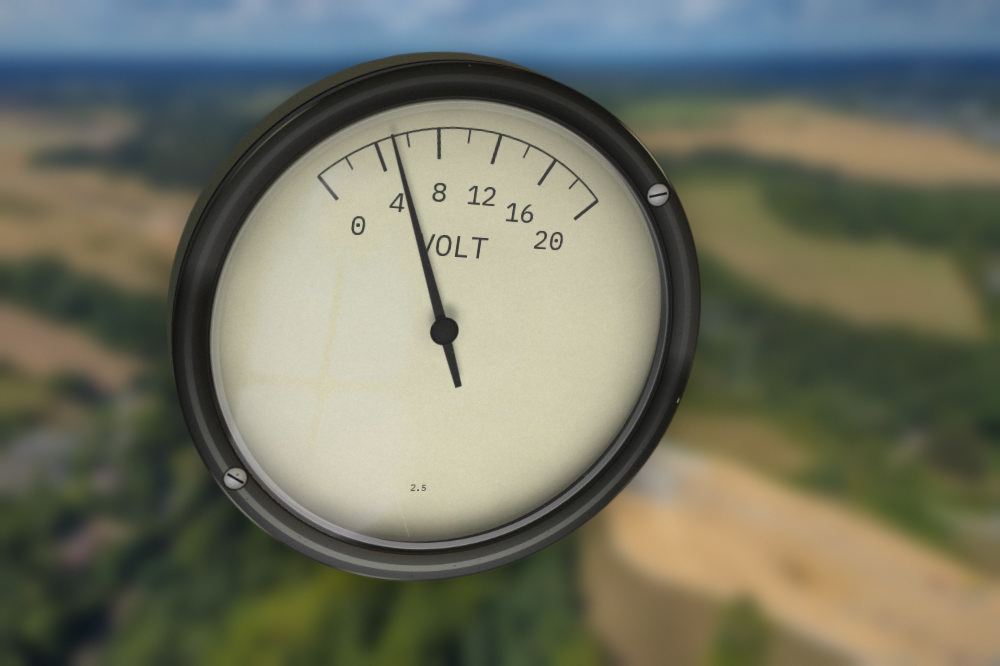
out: 5 V
